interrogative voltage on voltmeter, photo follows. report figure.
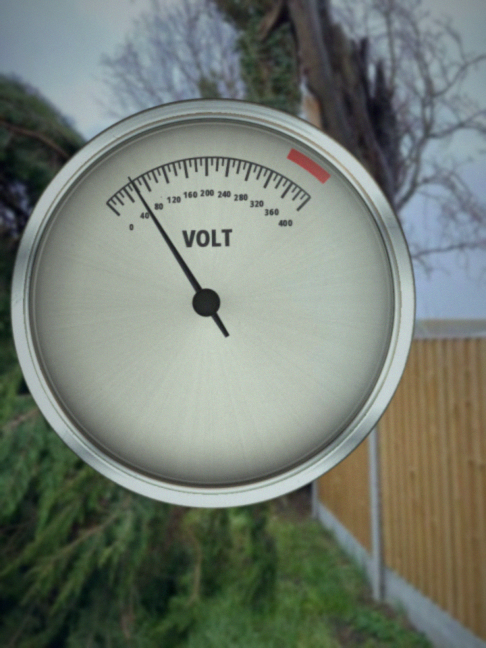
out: 60 V
